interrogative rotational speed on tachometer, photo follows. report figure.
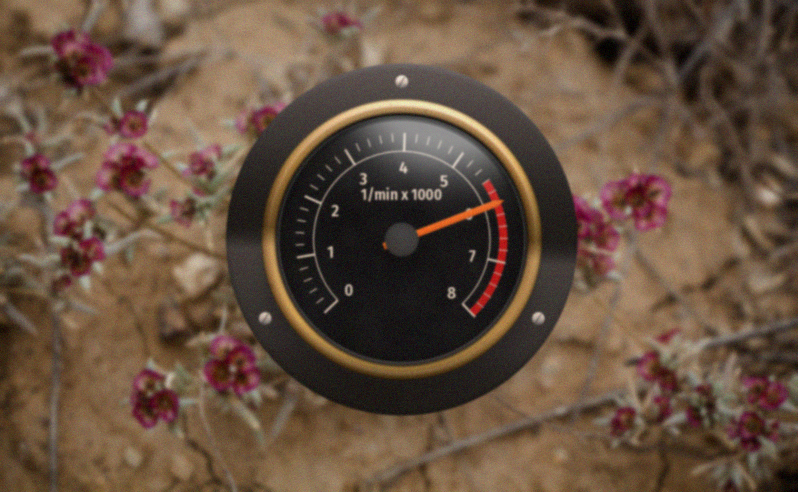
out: 6000 rpm
